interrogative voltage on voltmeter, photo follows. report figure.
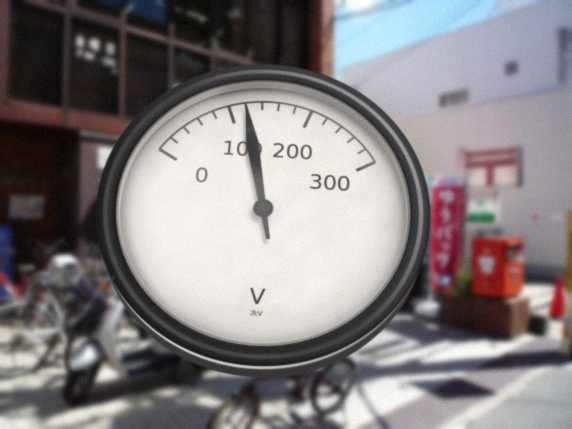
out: 120 V
